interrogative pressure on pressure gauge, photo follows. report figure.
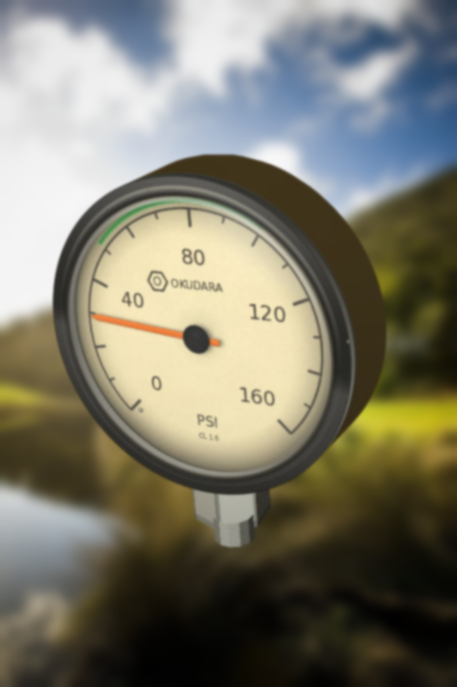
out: 30 psi
